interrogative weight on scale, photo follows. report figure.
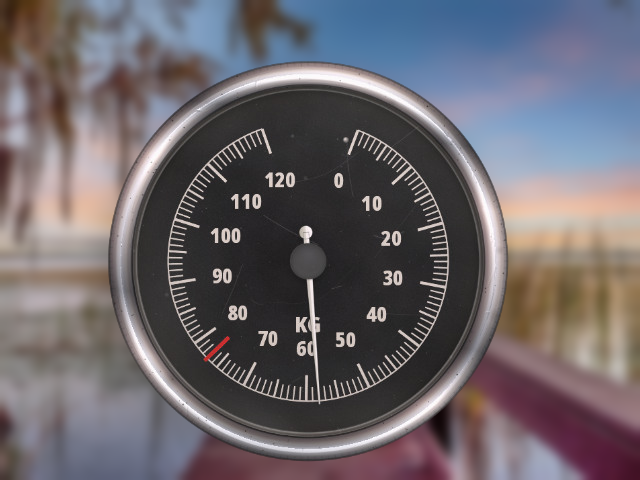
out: 58 kg
